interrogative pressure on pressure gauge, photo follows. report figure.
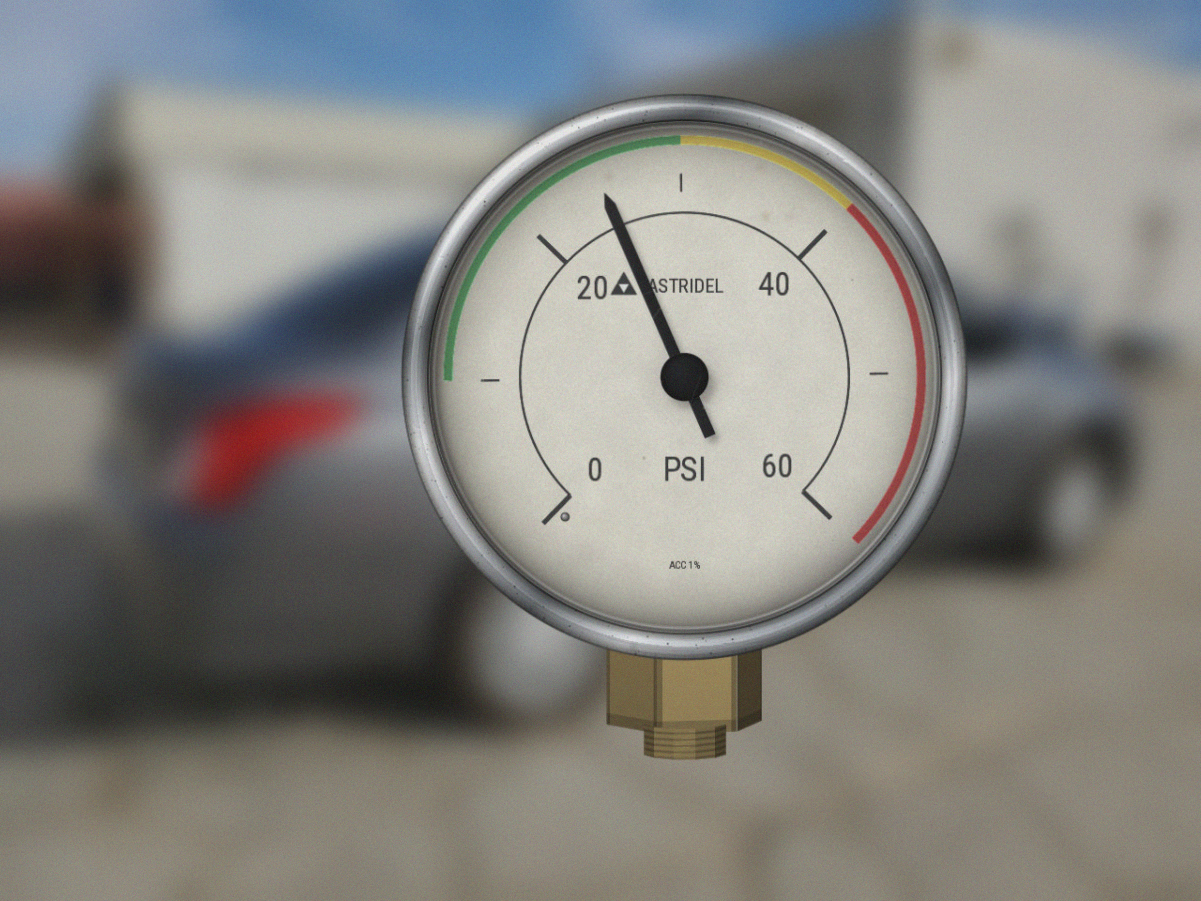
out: 25 psi
